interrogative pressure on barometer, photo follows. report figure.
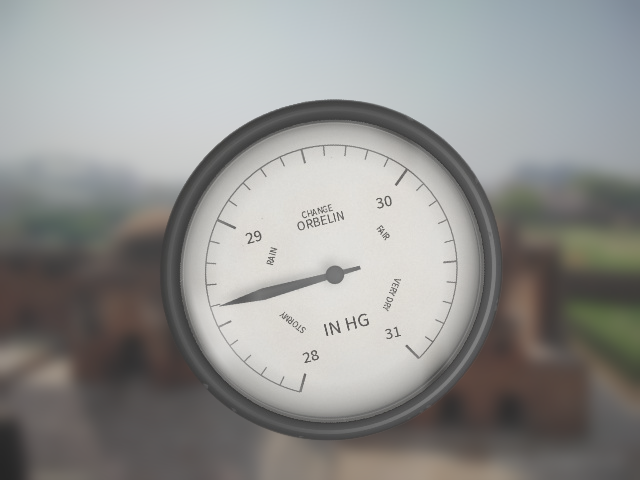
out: 28.6 inHg
